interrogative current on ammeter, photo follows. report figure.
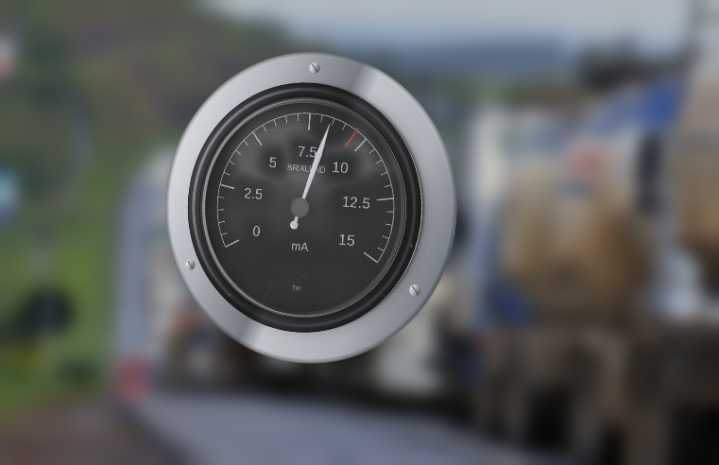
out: 8.5 mA
